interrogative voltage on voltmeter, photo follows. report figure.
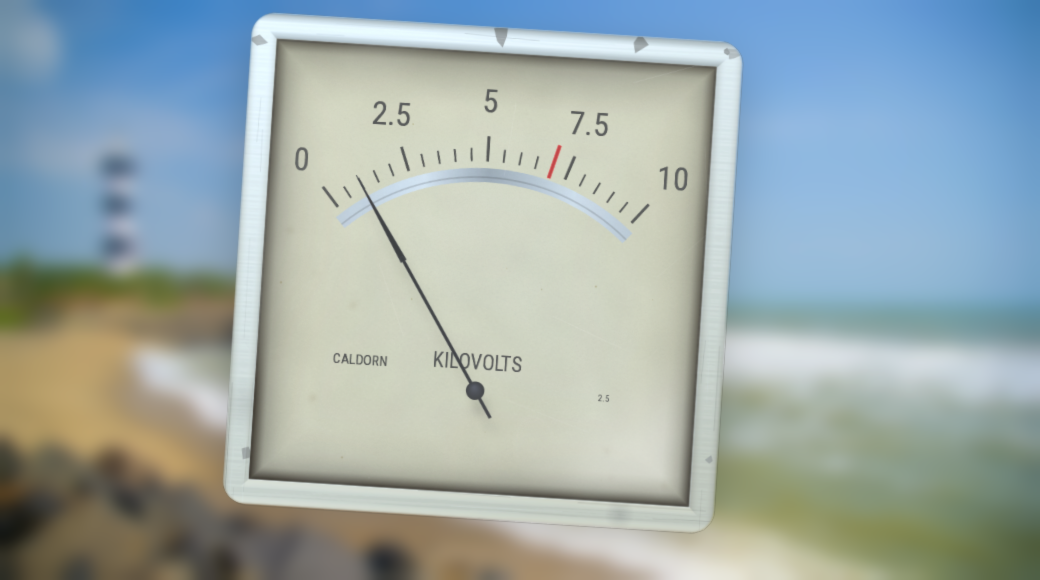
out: 1 kV
